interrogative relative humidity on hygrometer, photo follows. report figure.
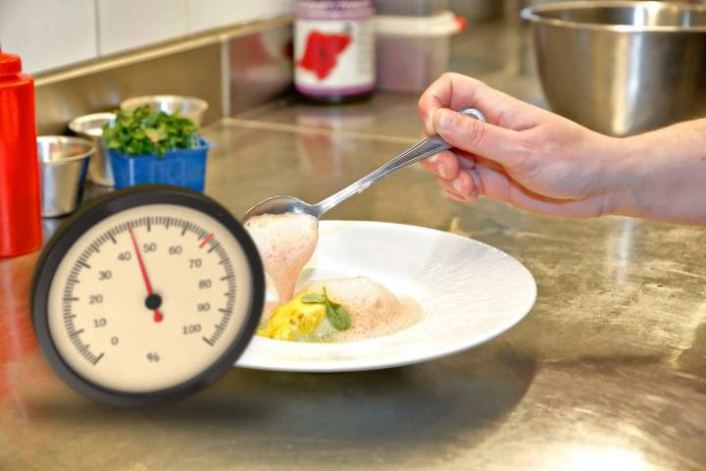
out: 45 %
